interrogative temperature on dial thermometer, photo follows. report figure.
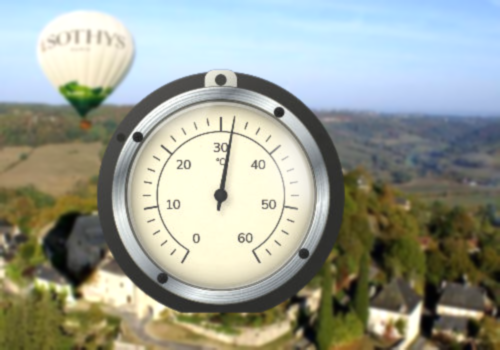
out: 32 °C
